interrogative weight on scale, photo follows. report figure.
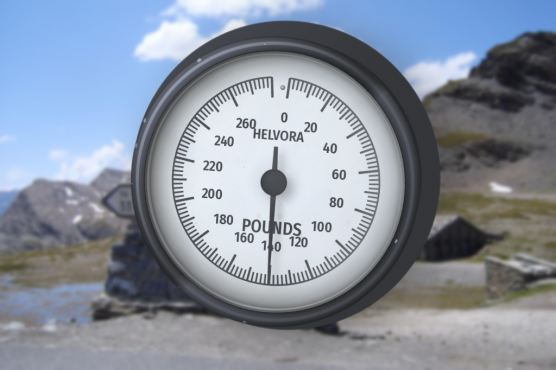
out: 140 lb
